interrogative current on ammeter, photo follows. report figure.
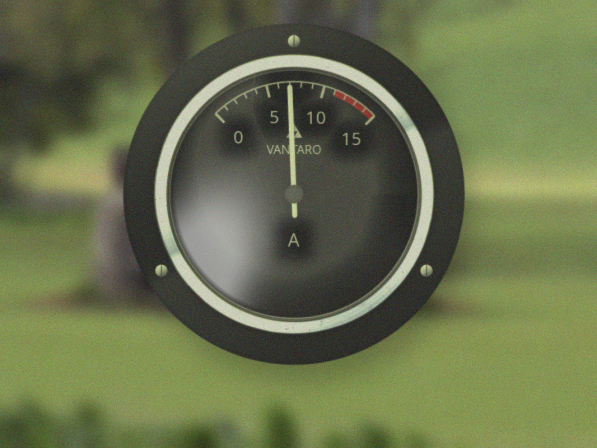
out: 7 A
